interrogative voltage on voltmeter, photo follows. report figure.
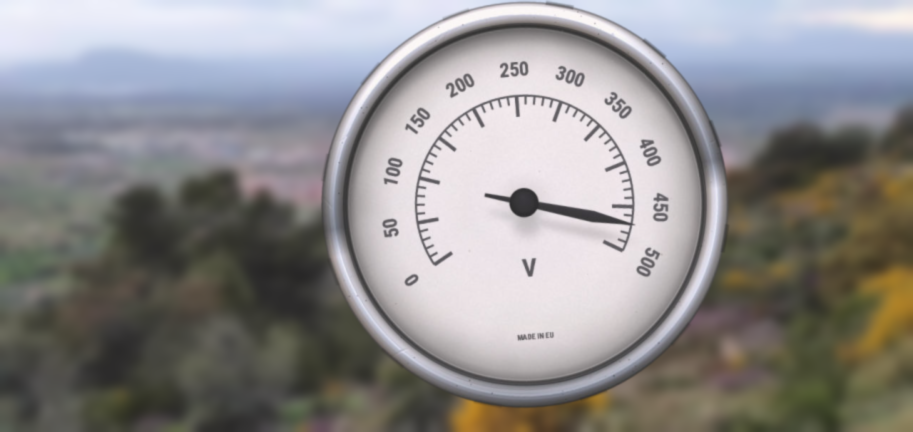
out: 470 V
